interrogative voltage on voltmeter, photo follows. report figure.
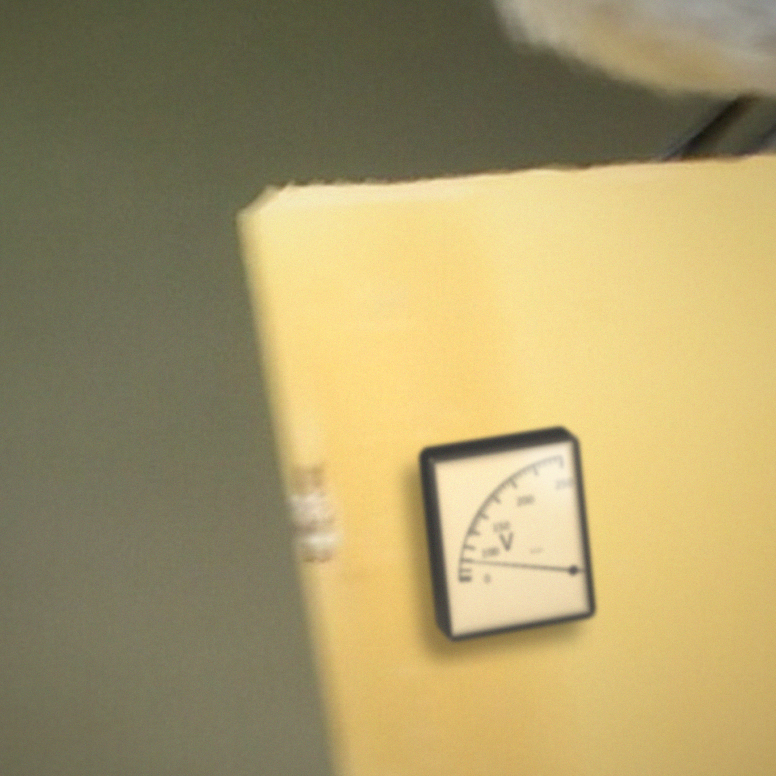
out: 75 V
